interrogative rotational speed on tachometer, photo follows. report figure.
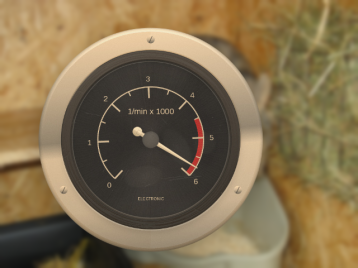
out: 5750 rpm
